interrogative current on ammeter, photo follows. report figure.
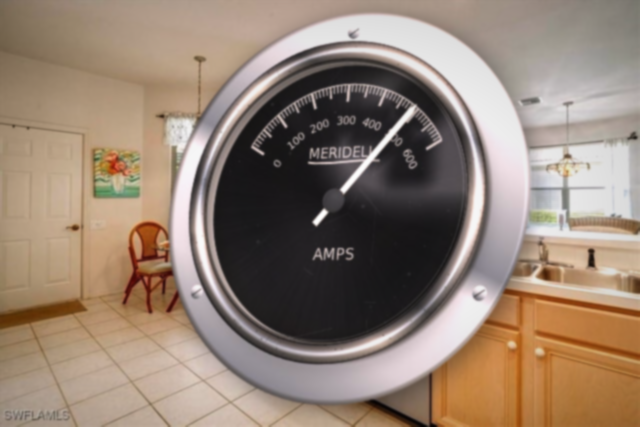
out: 500 A
